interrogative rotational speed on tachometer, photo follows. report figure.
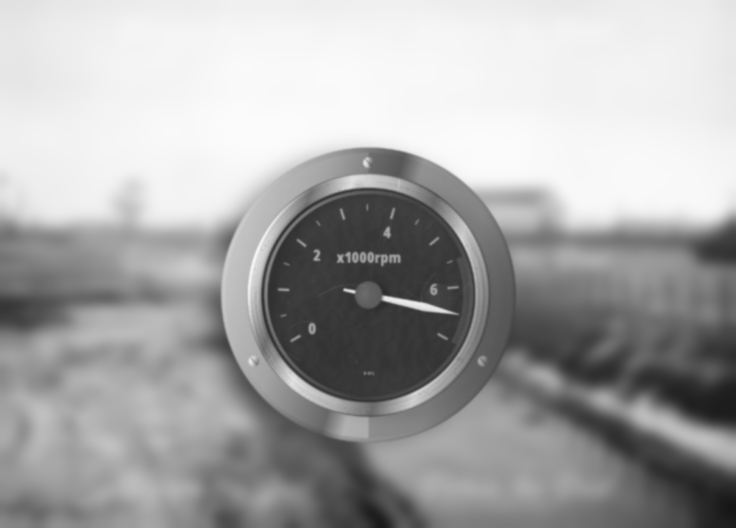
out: 6500 rpm
